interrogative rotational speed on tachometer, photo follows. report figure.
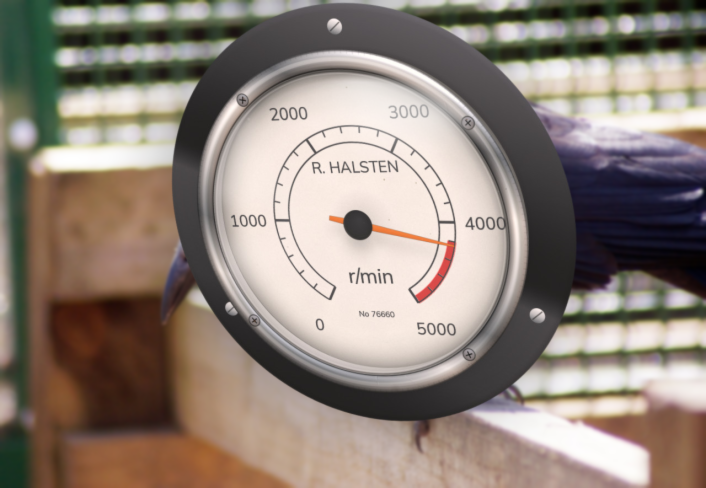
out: 4200 rpm
